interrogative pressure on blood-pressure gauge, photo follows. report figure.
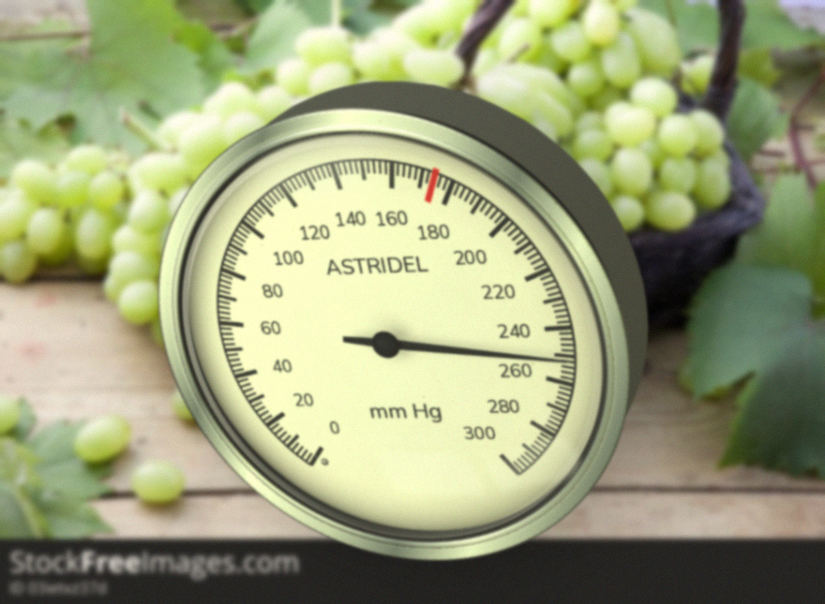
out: 250 mmHg
